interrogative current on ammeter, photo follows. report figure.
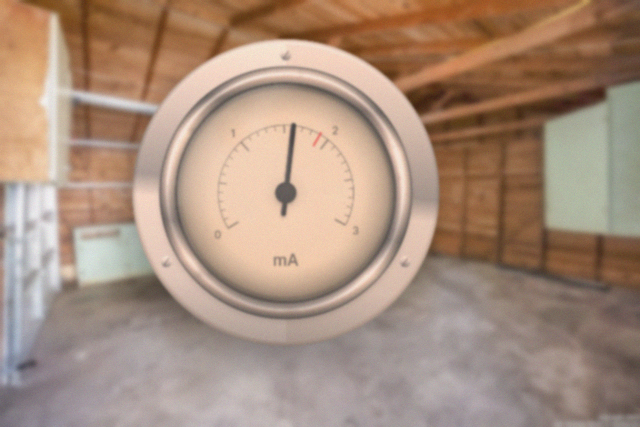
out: 1.6 mA
